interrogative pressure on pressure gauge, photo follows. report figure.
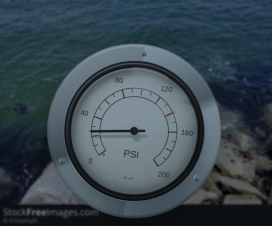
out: 25 psi
